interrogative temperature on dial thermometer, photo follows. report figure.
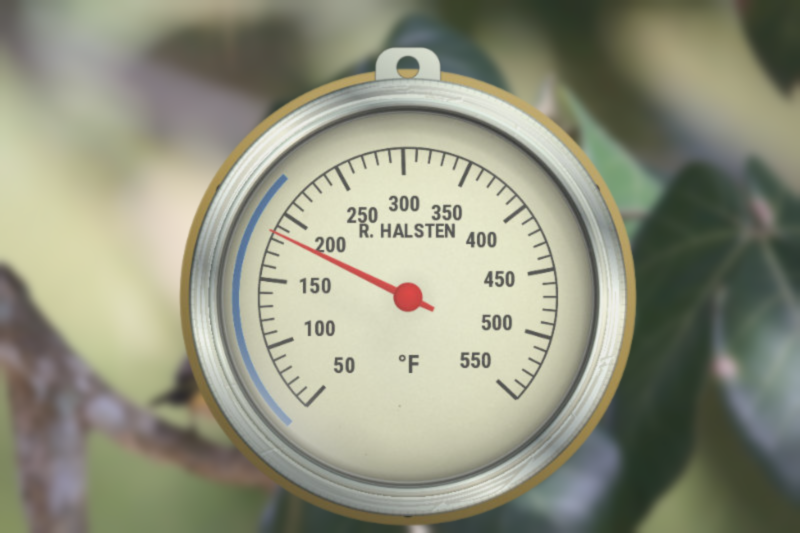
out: 185 °F
